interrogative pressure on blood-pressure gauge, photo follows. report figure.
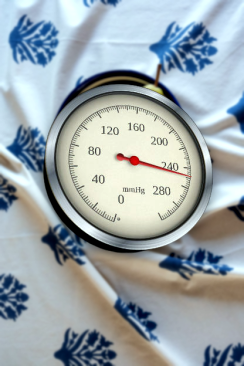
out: 250 mmHg
